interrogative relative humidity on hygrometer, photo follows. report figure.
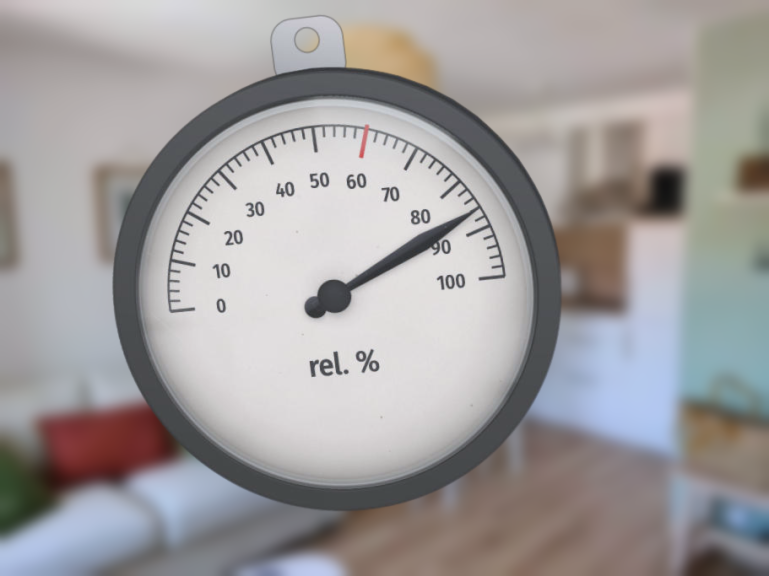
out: 86 %
